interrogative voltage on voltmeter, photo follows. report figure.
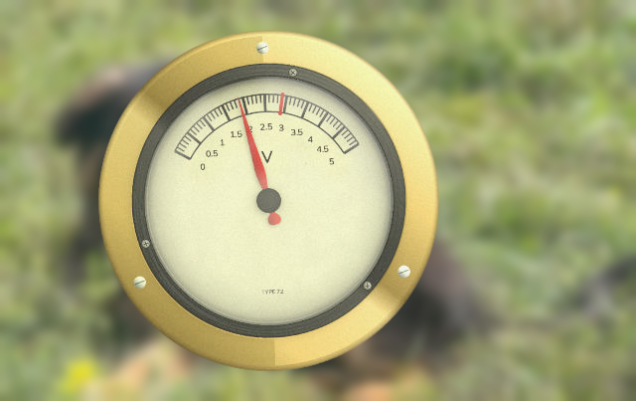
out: 1.9 V
